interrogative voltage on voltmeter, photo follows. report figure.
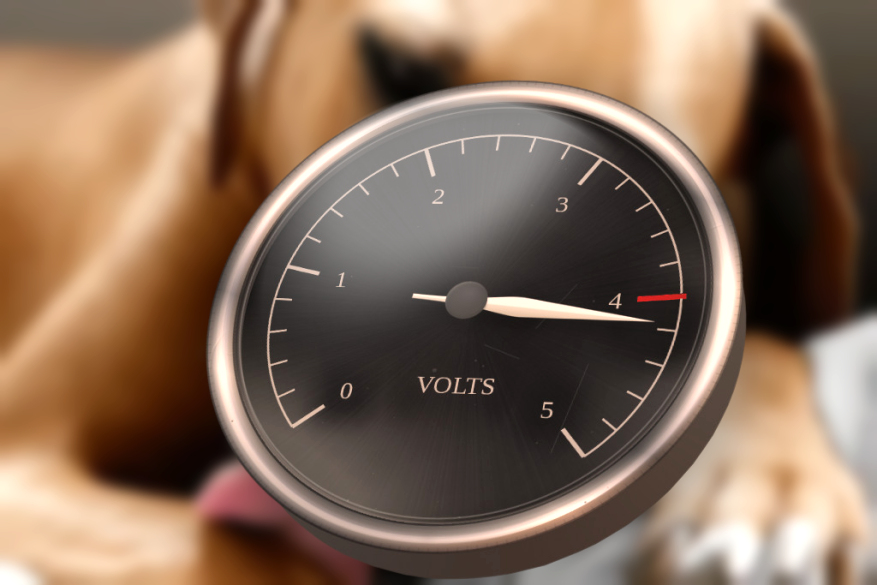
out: 4.2 V
